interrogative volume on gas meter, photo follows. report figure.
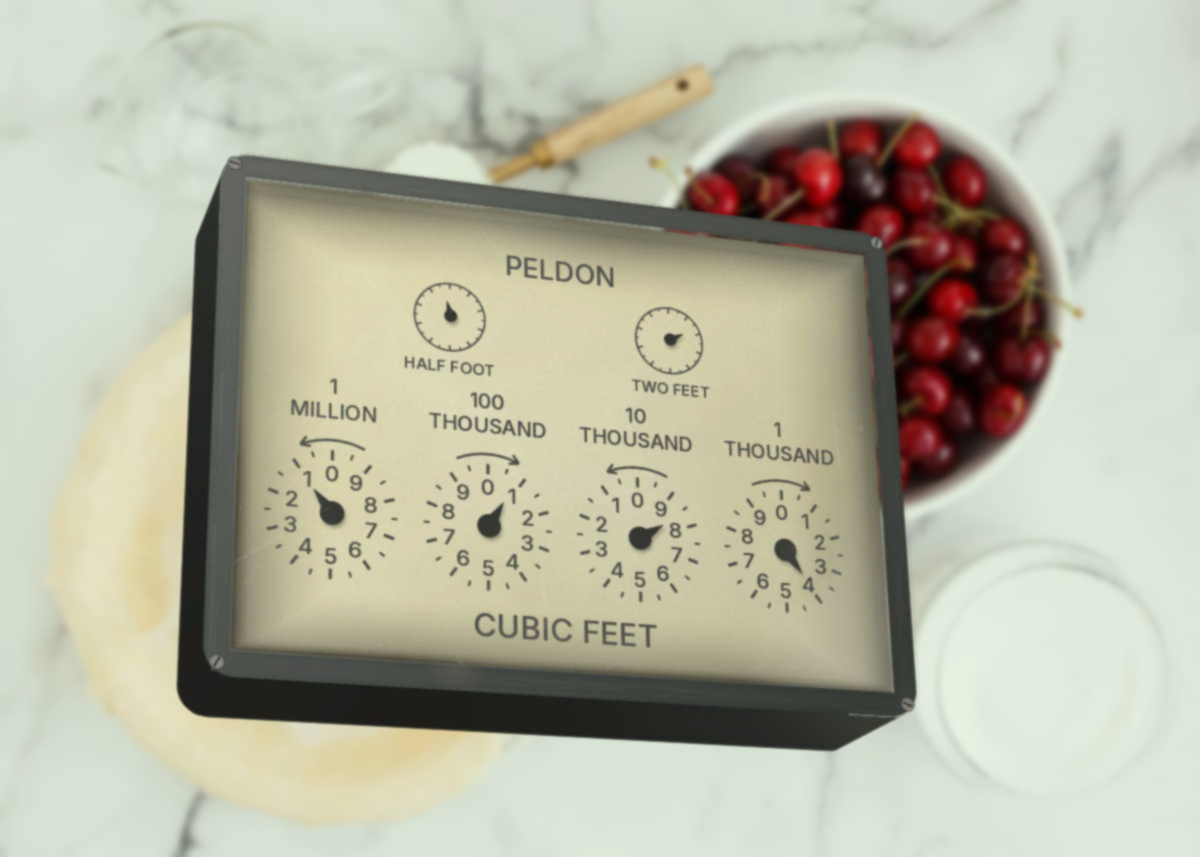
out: 108400 ft³
